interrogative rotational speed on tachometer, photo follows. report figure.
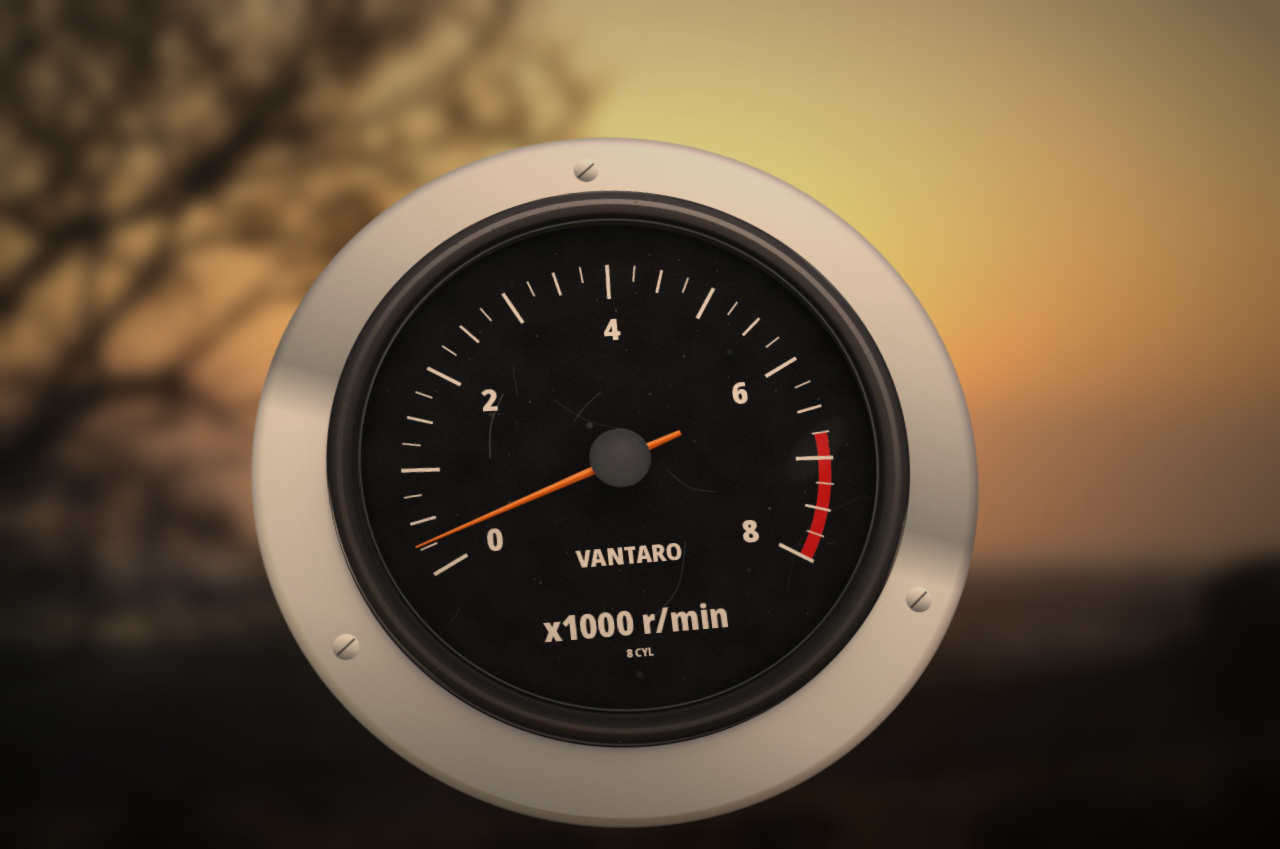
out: 250 rpm
